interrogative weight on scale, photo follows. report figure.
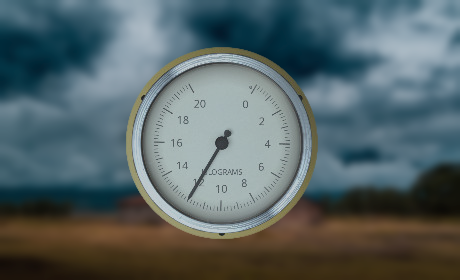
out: 12 kg
